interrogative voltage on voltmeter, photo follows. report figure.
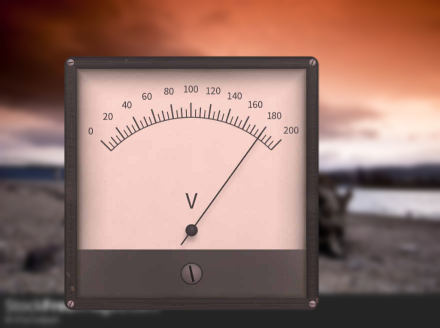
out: 180 V
